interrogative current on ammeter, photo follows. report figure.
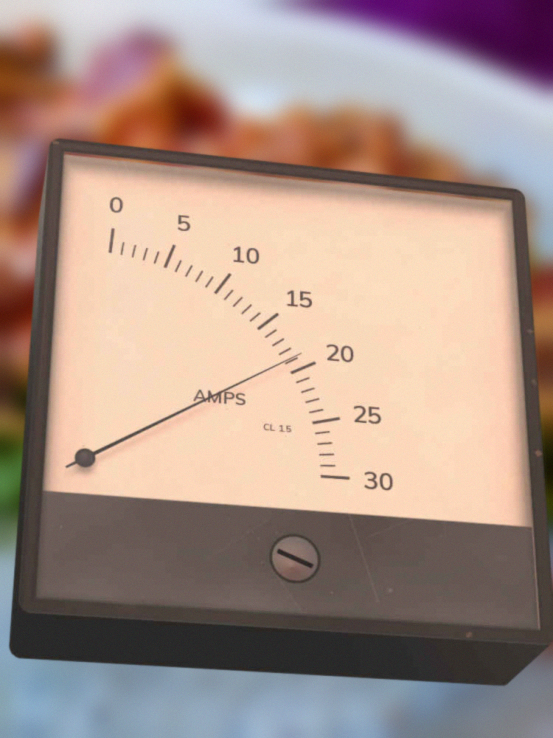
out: 19 A
